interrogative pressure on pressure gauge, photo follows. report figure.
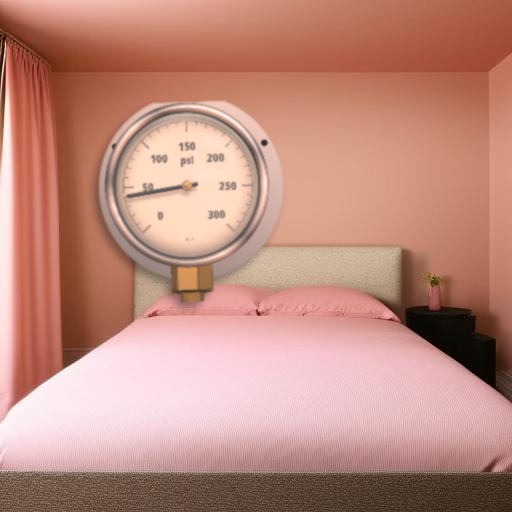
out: 40 psi
